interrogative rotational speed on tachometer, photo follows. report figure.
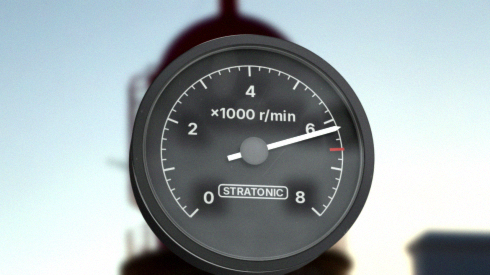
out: 6200 rpm
